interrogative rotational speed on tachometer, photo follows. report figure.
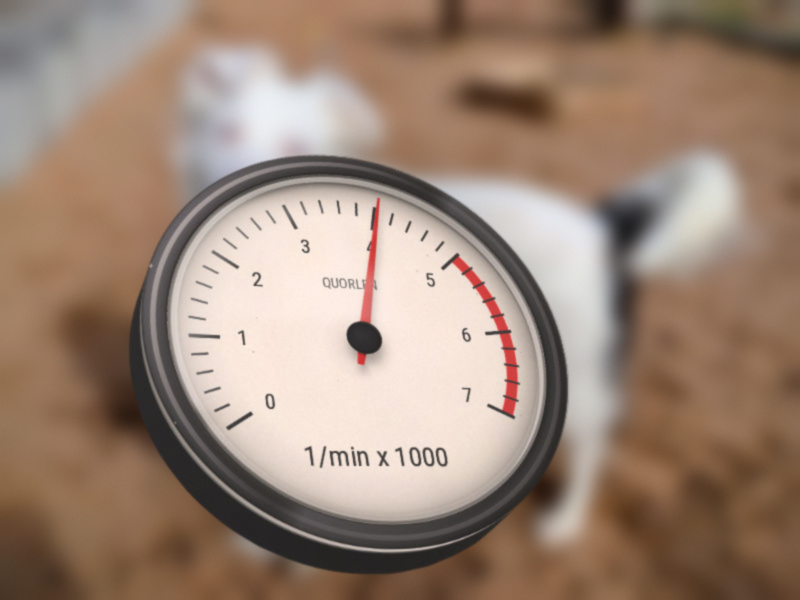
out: 4000 rpm
